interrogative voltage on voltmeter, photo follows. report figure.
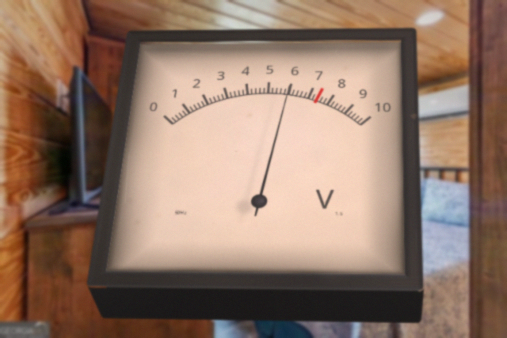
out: 6 V
